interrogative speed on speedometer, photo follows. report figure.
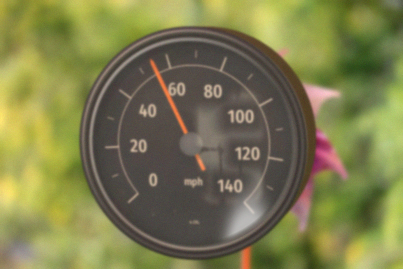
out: 55 mph
